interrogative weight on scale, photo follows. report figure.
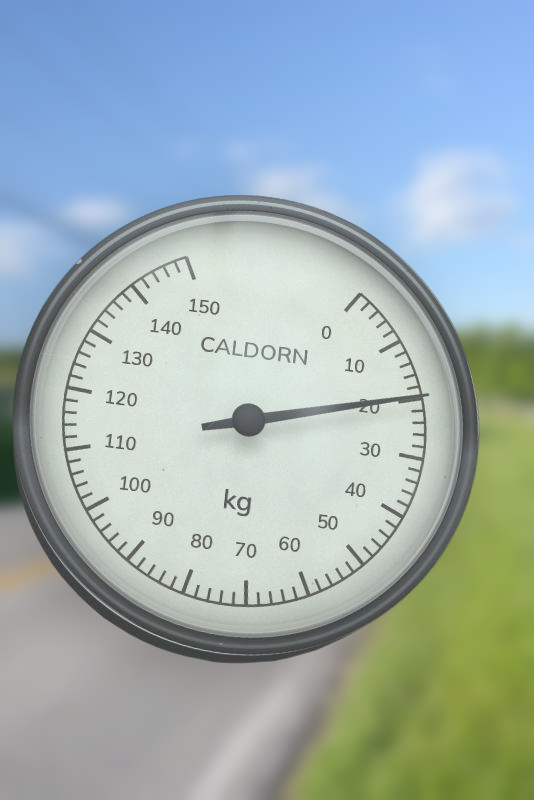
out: 20 kg
